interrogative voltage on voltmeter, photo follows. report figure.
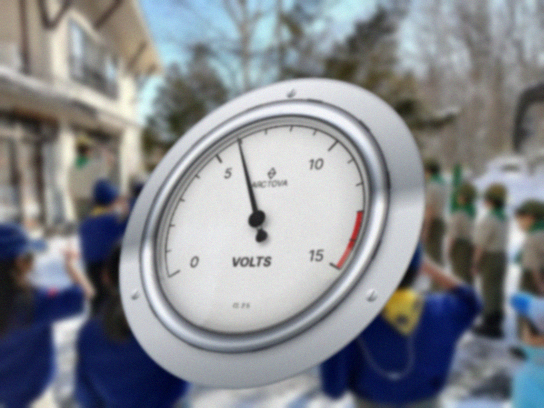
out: 6 V
